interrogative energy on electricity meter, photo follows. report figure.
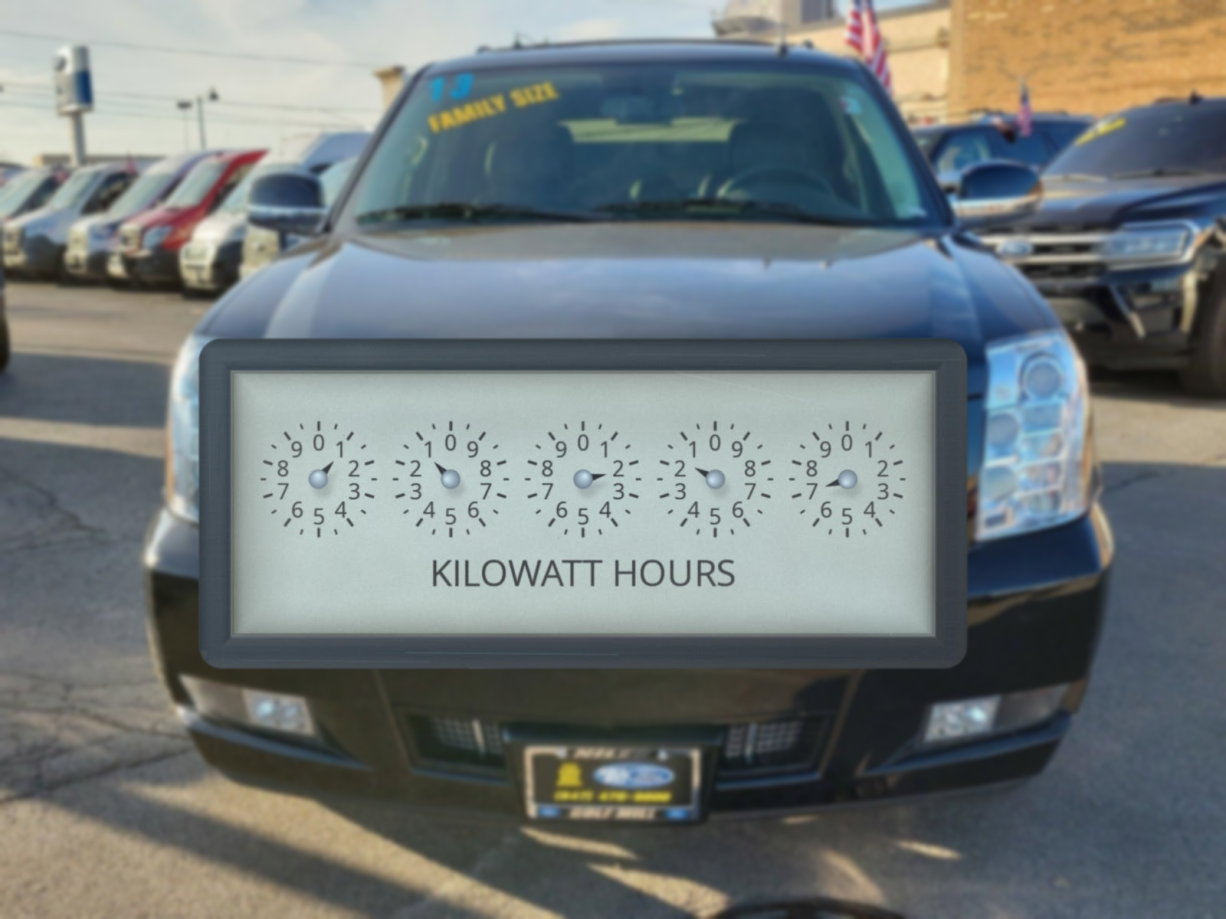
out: 11217 kWh
